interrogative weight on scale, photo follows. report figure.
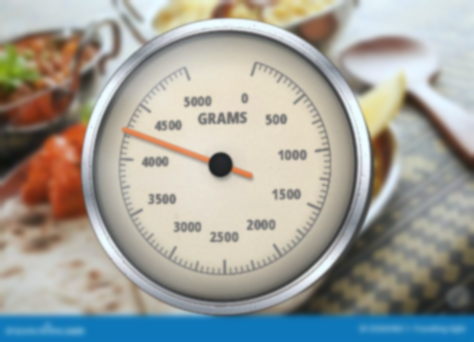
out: 4250 g
